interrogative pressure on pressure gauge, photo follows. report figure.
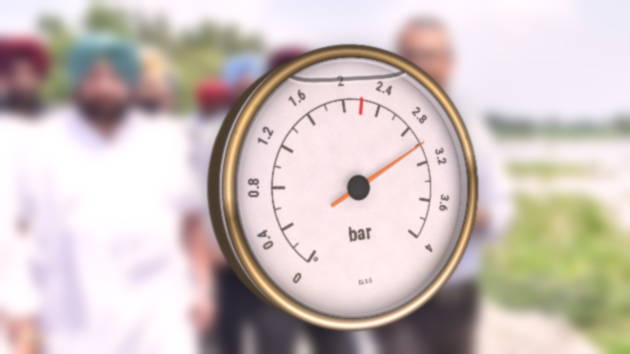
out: 3 bar
